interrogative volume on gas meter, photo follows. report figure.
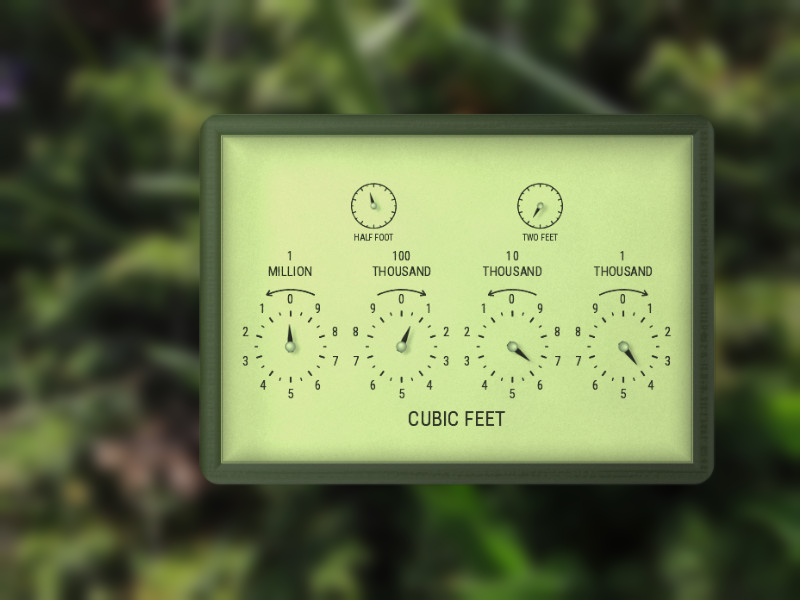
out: 6400 ft³
